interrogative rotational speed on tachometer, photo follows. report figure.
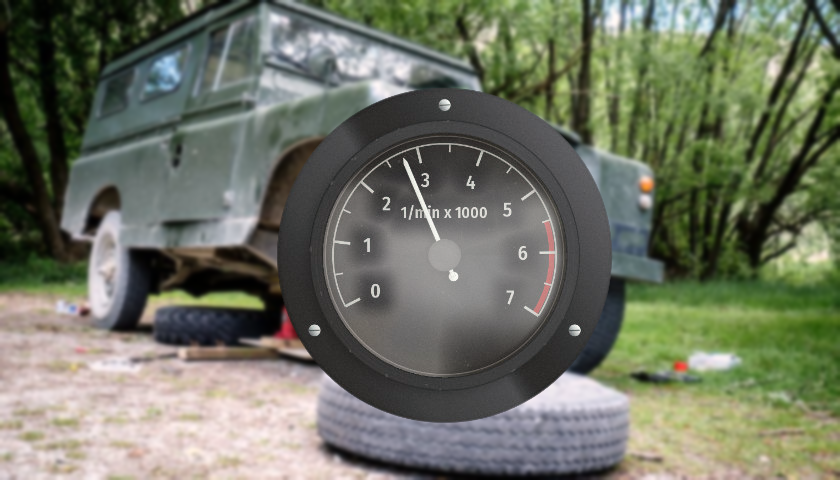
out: 2750 rpm
